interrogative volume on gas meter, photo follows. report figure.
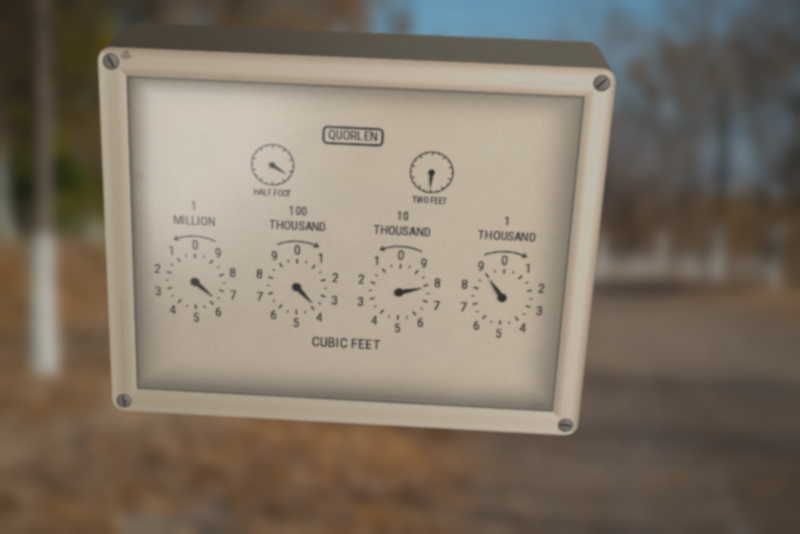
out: 637900 ft³
